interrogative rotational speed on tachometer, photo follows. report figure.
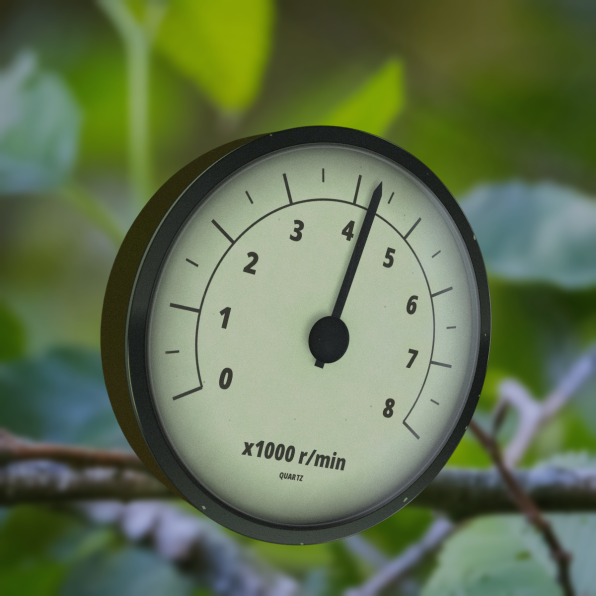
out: 4250 rpm
